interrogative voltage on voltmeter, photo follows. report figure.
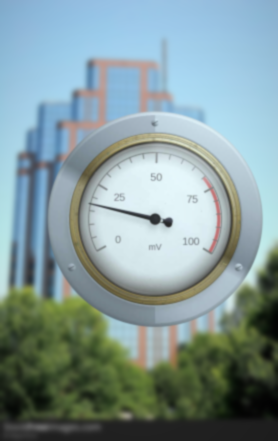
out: 17.5 mV
